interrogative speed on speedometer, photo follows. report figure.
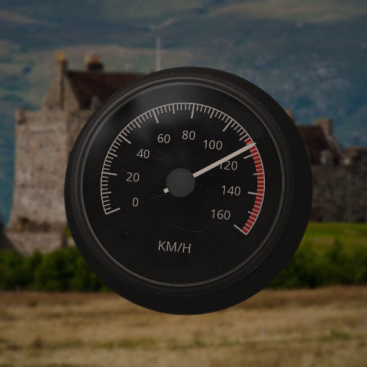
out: 116 km/h
